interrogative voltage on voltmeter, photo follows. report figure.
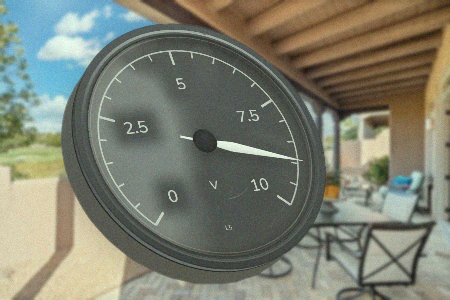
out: 9 V
